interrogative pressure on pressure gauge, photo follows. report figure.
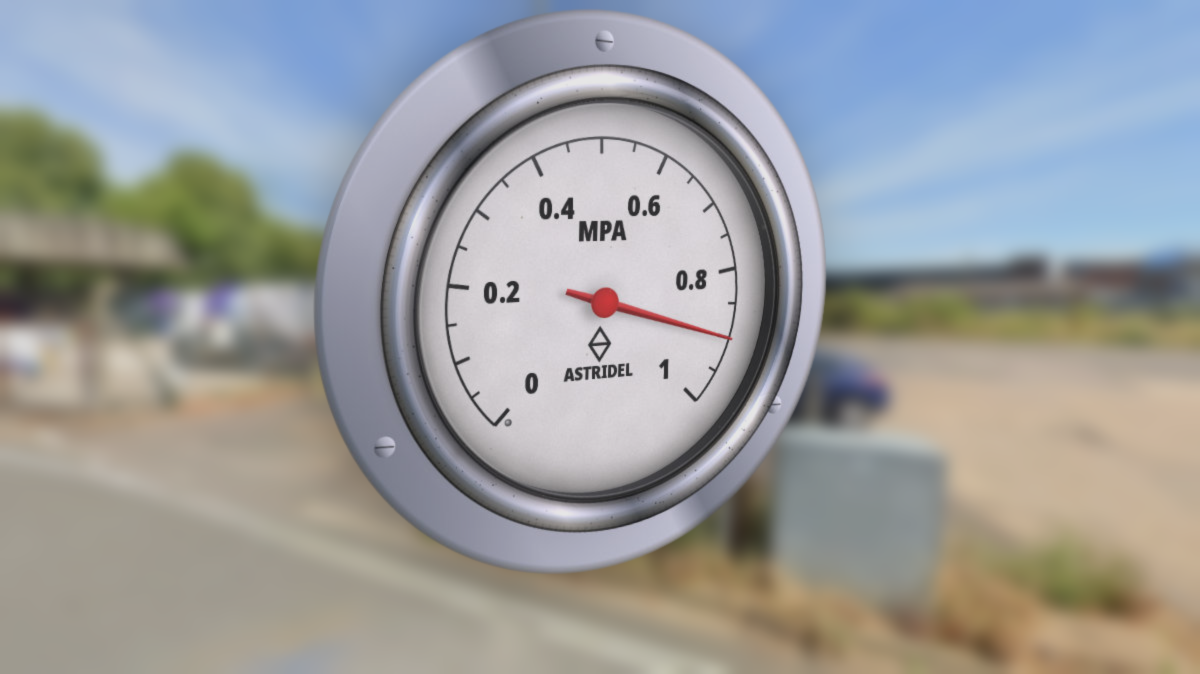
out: 0.9 MPa
